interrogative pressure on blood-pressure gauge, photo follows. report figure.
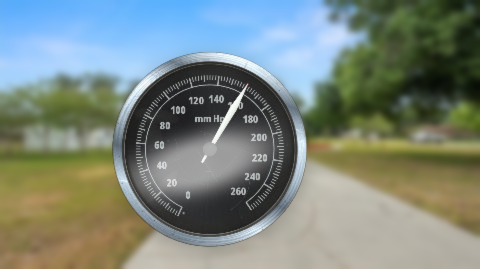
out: 160 mmHg
